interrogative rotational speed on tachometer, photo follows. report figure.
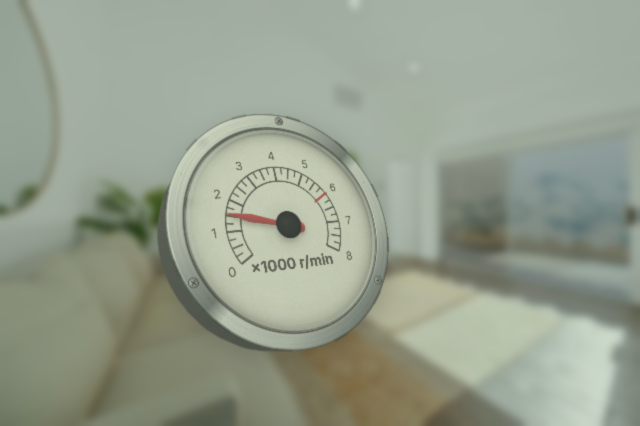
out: 1500 rpm
